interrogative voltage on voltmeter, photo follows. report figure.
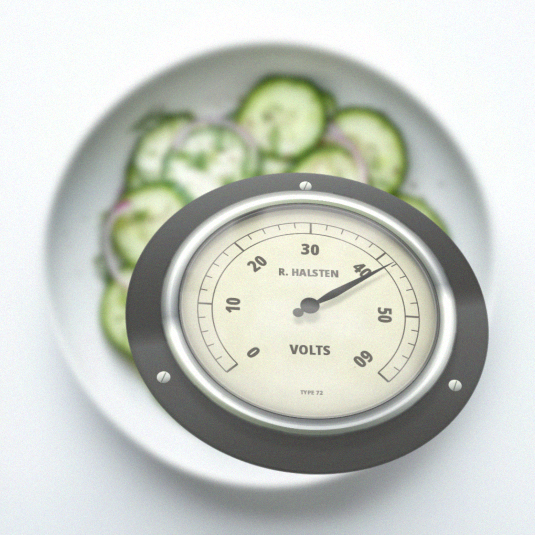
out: 42 V
